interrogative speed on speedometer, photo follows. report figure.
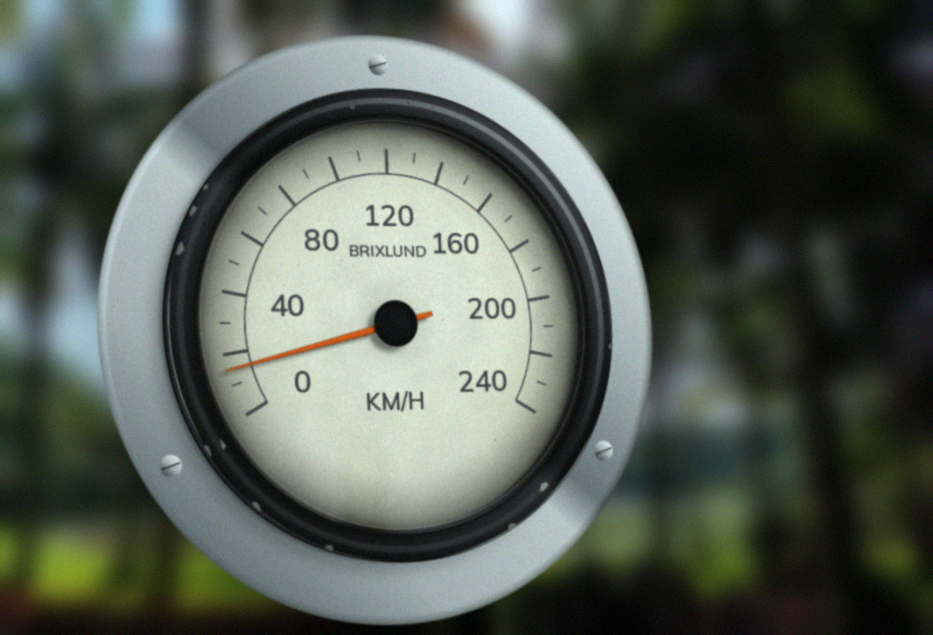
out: 15 km/h
